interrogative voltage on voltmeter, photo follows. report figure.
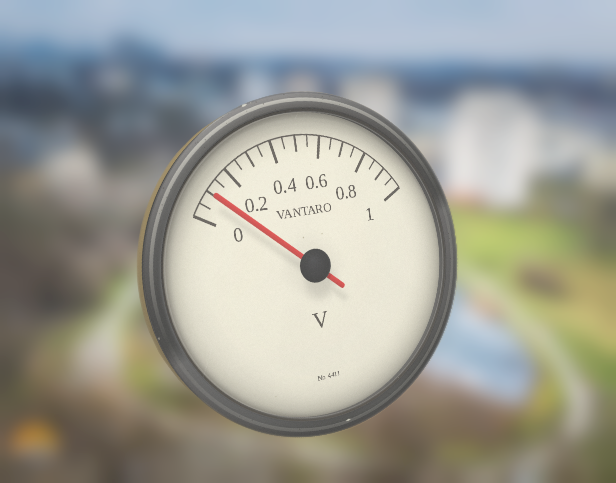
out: 0.1 V
